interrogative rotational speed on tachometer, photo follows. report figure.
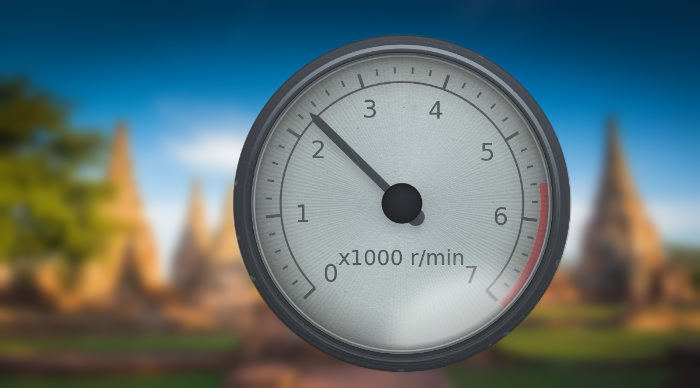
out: 2300 rpm
